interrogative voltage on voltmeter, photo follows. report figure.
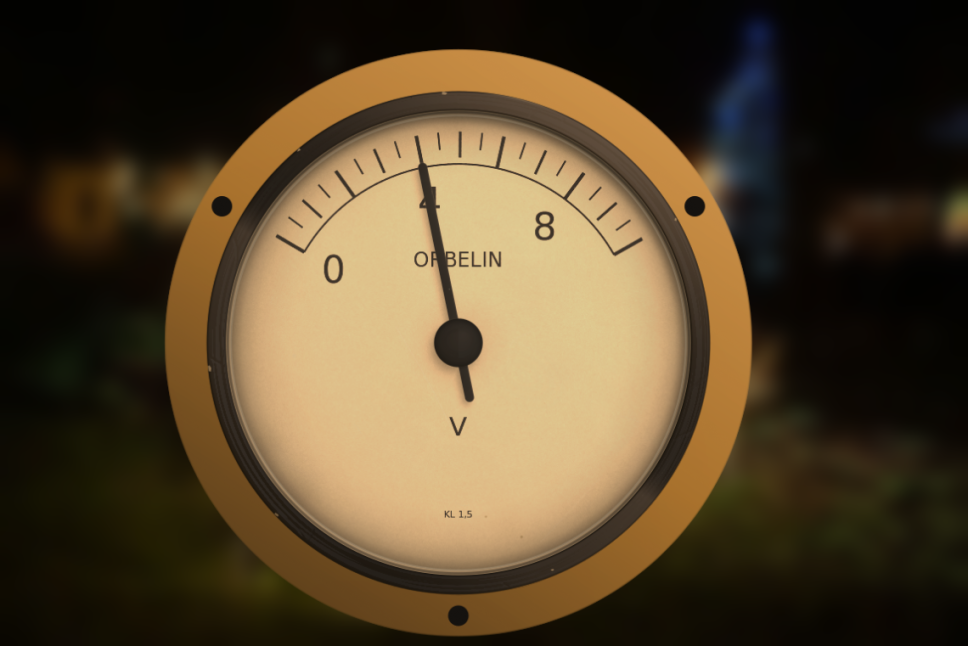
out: 4 V
